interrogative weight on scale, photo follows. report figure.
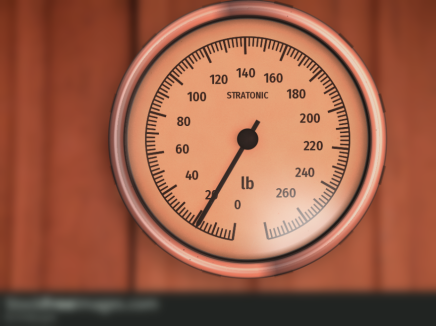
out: 18 lb
